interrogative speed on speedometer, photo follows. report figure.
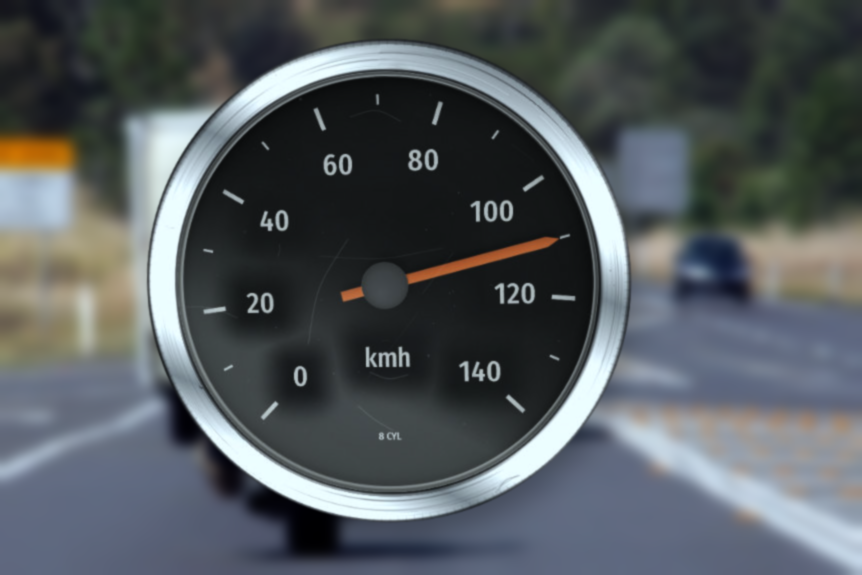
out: 110 km/h
